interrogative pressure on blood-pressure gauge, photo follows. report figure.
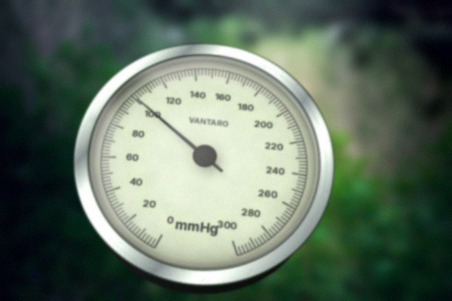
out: 100 mmHg
